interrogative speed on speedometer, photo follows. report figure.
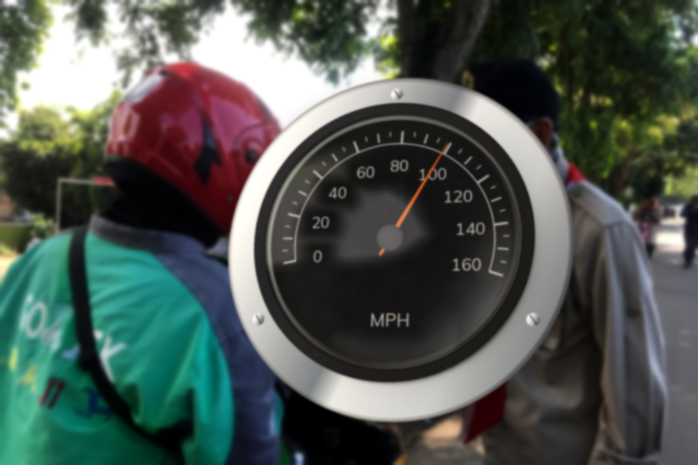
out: 100 mph
